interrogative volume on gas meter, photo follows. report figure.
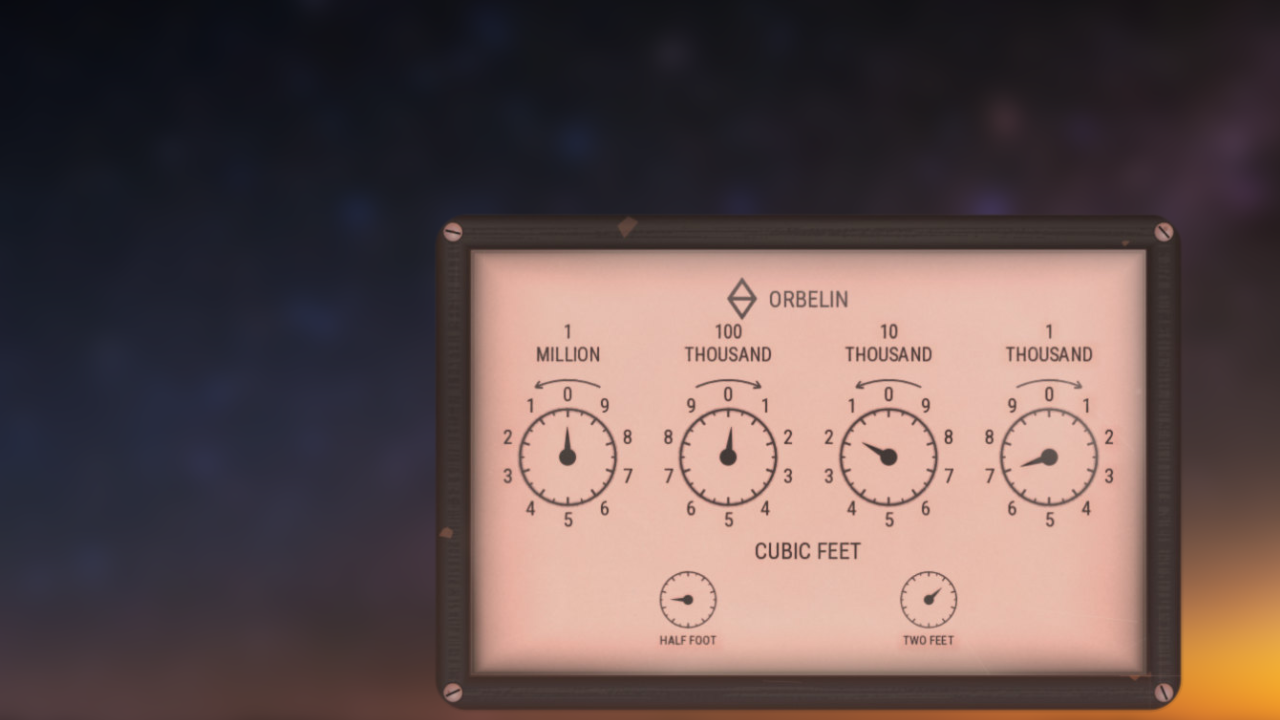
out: 1700 ft³
